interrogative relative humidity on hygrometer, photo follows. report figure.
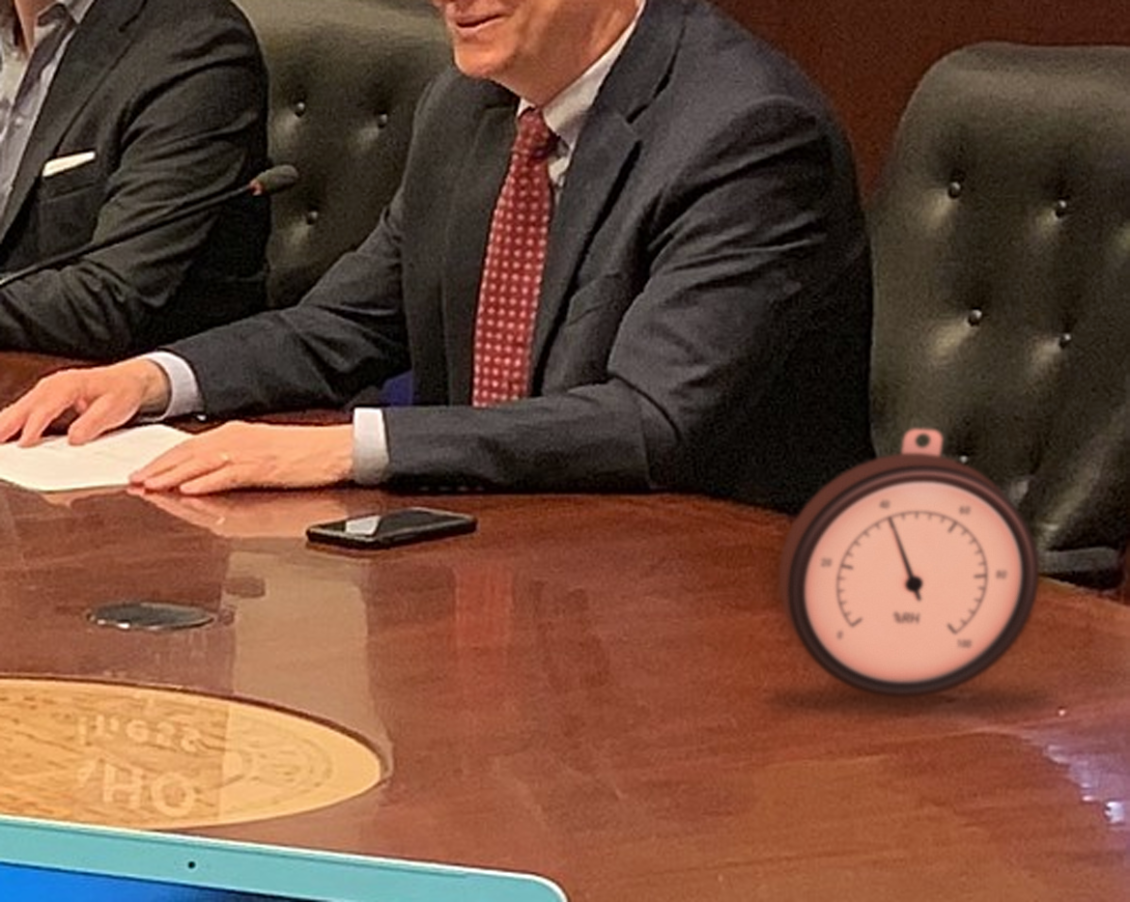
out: 40 %
